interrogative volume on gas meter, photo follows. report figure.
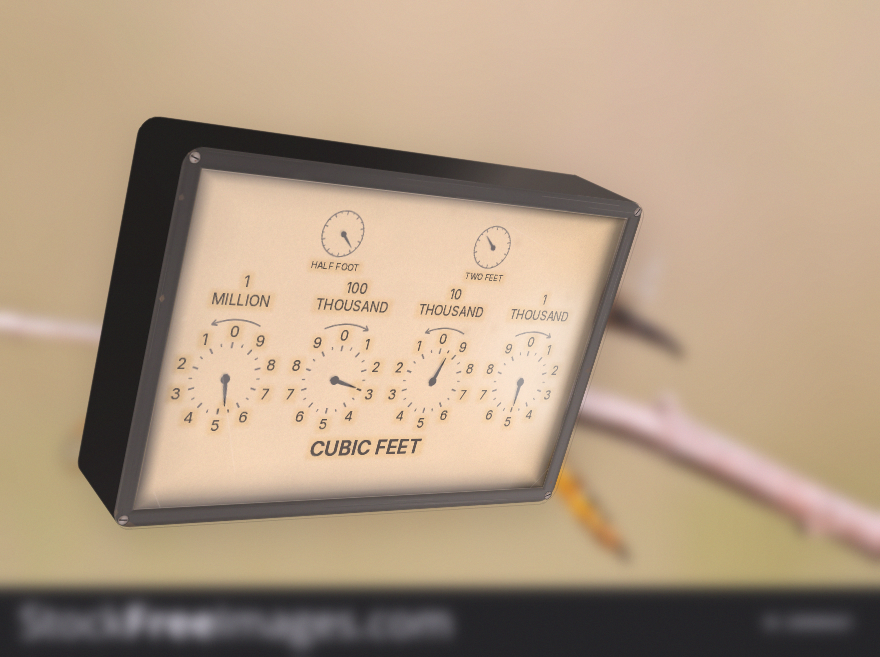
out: 529500 ft³
